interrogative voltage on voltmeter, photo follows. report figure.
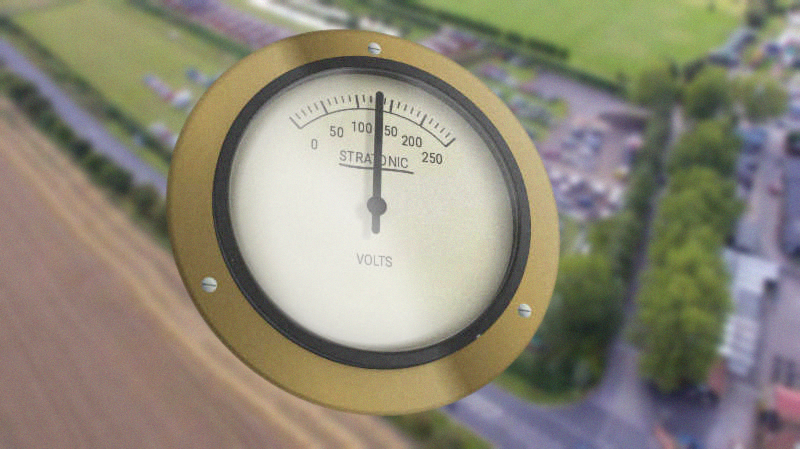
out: 130 V
